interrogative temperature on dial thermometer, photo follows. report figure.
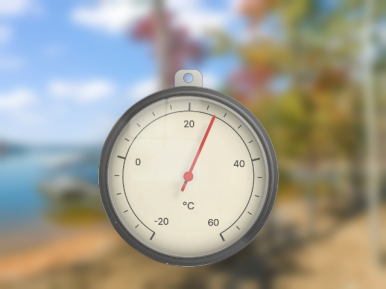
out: 26 °C
